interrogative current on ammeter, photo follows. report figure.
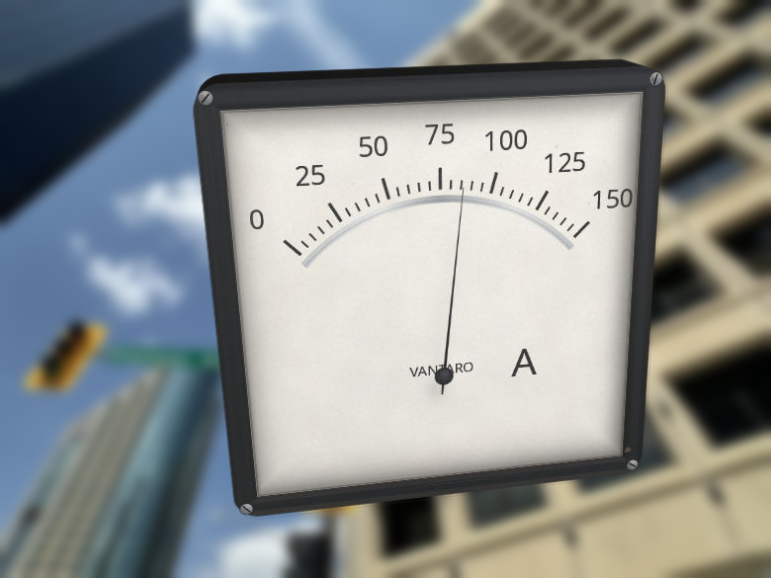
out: 85 A
